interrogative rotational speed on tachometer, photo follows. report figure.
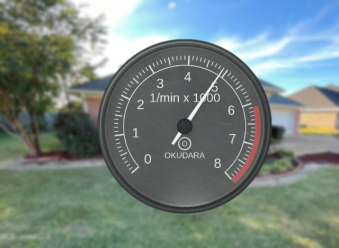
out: 4900 rpm
